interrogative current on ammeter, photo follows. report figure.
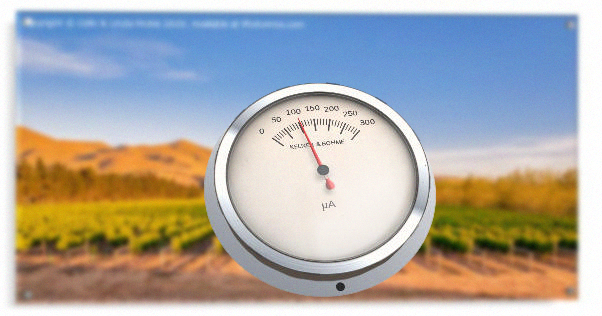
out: 100 µA
